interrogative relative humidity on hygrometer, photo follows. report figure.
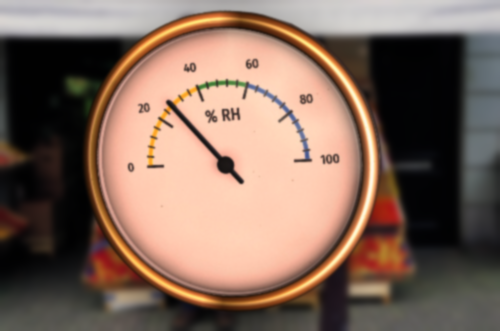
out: 28 %
